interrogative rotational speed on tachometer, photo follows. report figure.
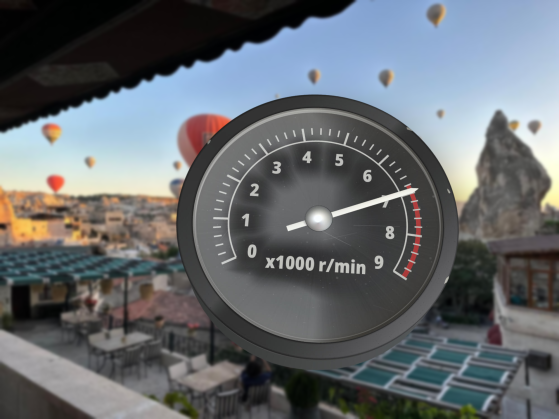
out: 7000 rpm
